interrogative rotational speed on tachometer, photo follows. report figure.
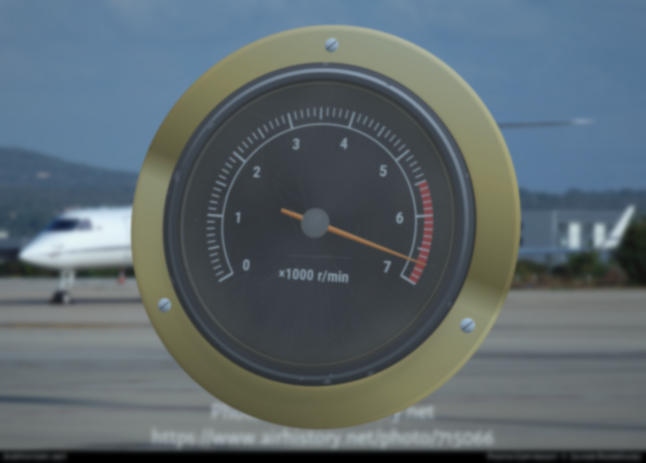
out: 6700 rpm
